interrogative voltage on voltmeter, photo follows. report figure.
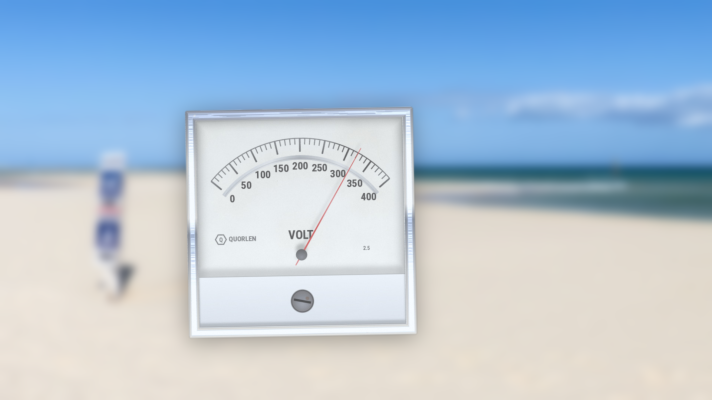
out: 320 V
